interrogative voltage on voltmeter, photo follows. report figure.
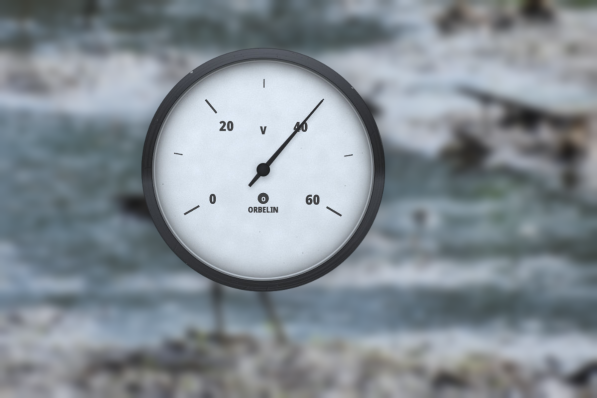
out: 40 V
